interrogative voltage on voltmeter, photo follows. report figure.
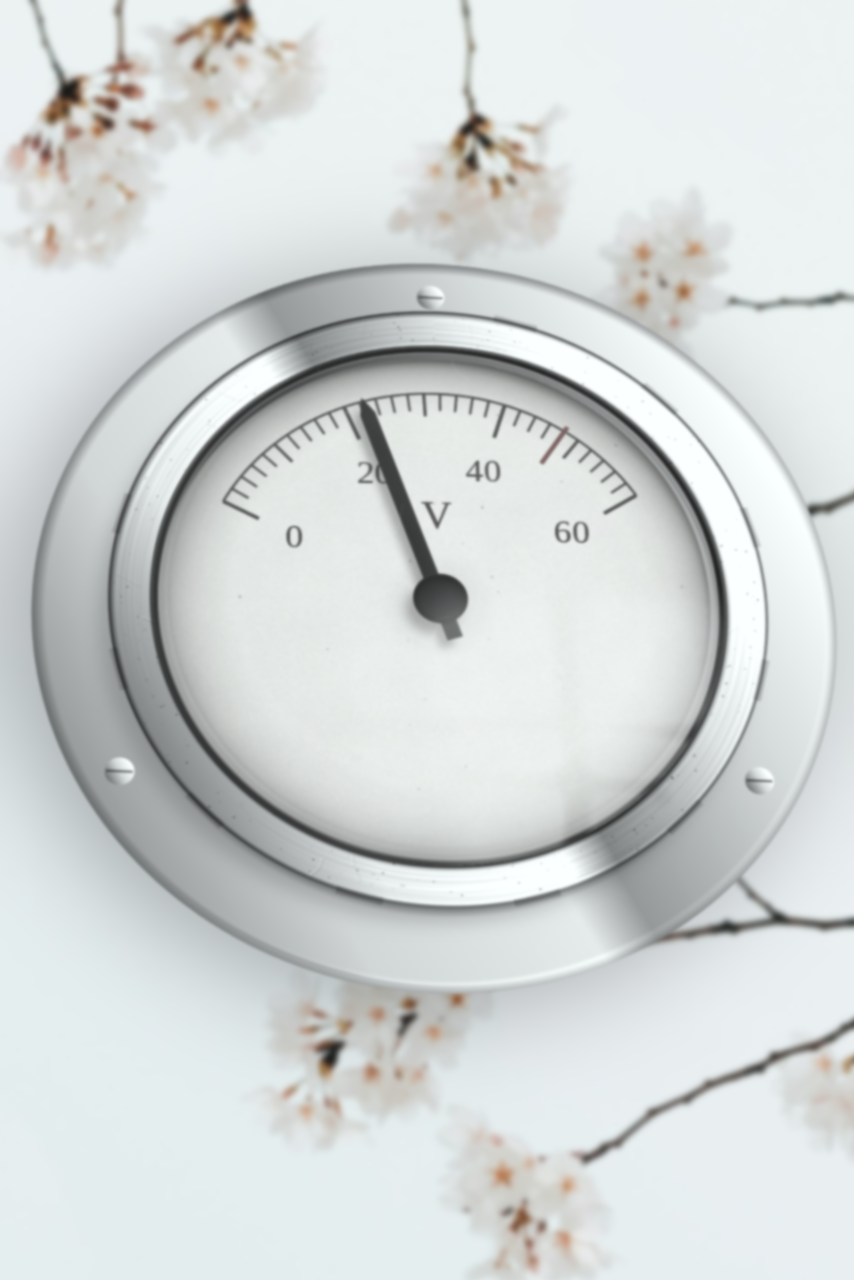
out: 22 V
